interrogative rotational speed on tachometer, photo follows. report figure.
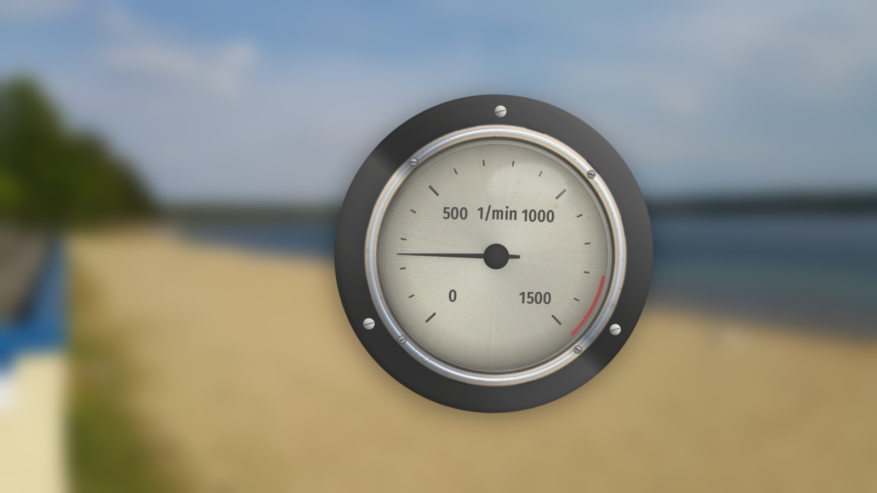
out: 250 rpm
